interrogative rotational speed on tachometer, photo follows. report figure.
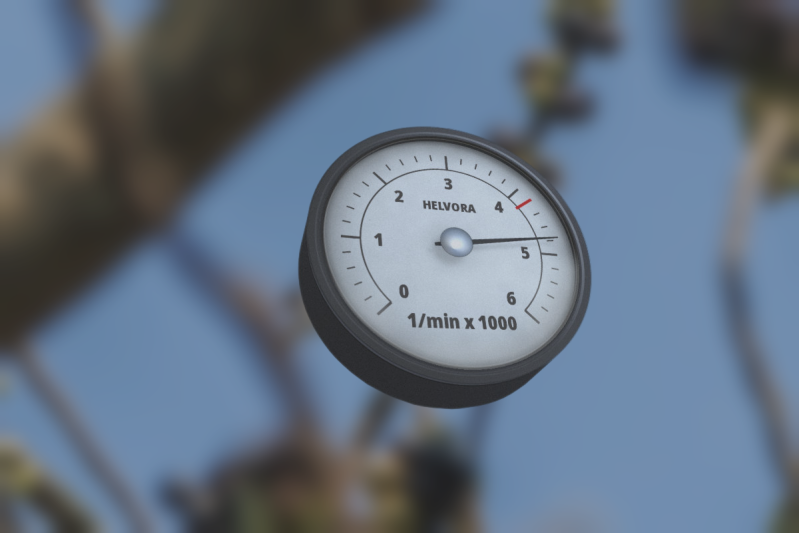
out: 4800 rpm
